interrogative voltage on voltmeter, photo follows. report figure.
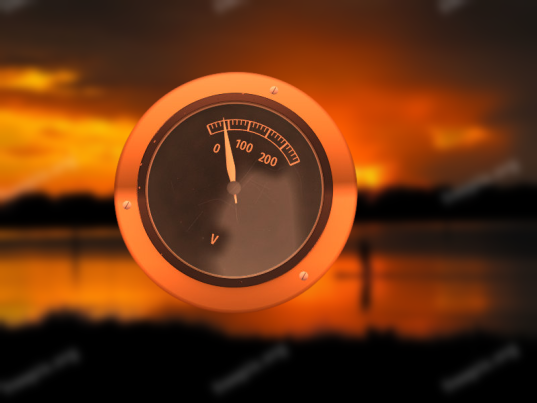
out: 40 V
